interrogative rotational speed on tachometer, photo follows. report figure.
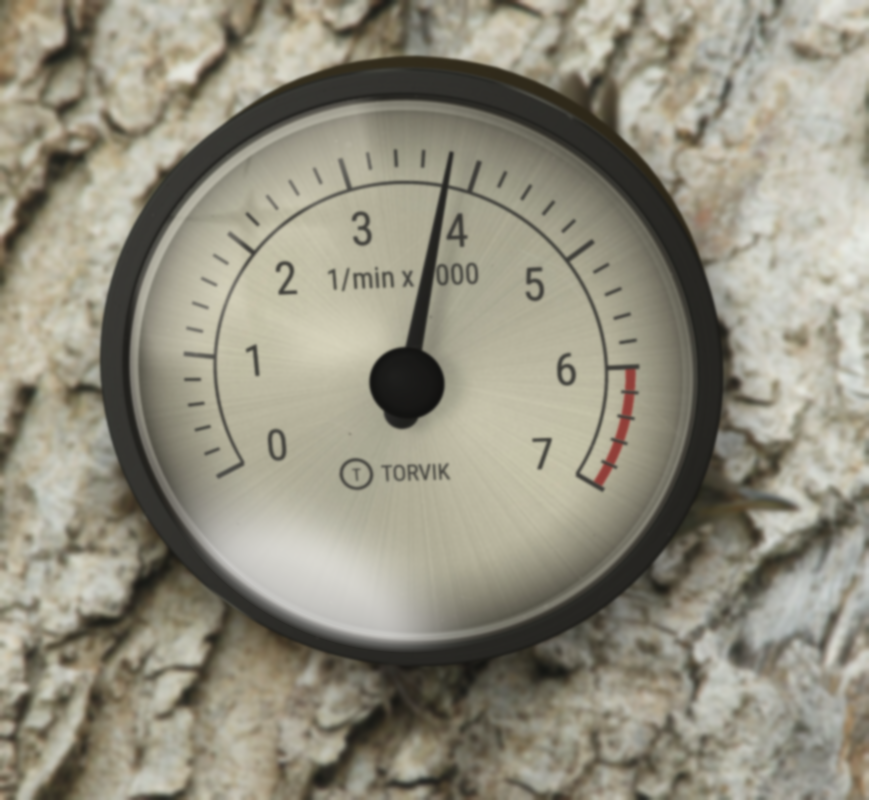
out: 3800 rpm
